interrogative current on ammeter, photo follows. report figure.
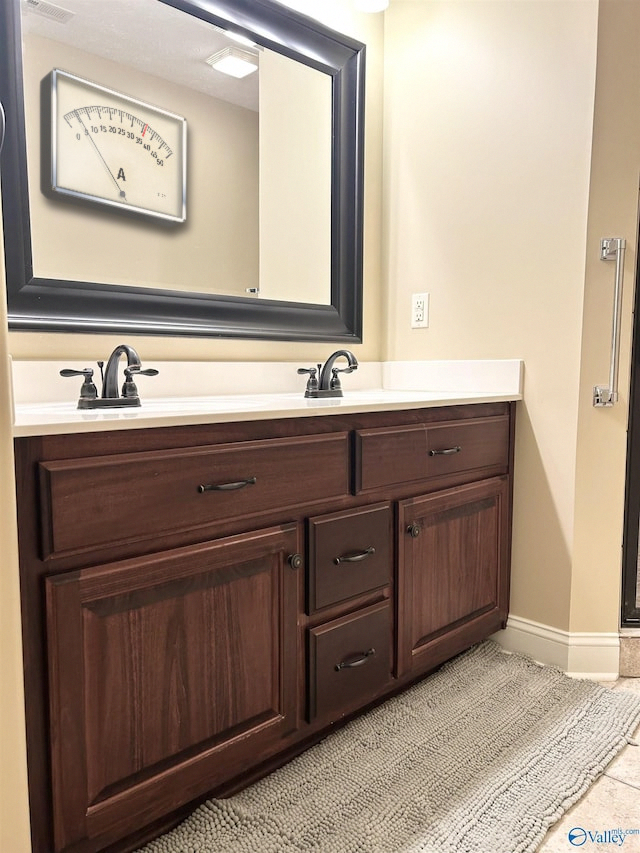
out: 5 A
